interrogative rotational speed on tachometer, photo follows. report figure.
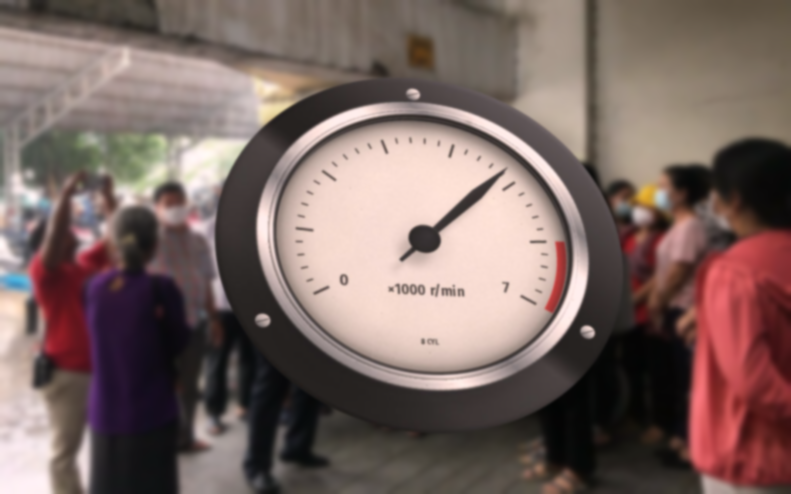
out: 4800 rpm
